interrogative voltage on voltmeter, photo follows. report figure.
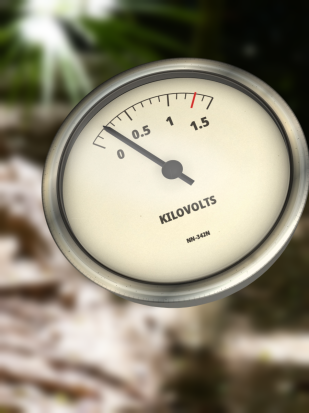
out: 0.2 kV
